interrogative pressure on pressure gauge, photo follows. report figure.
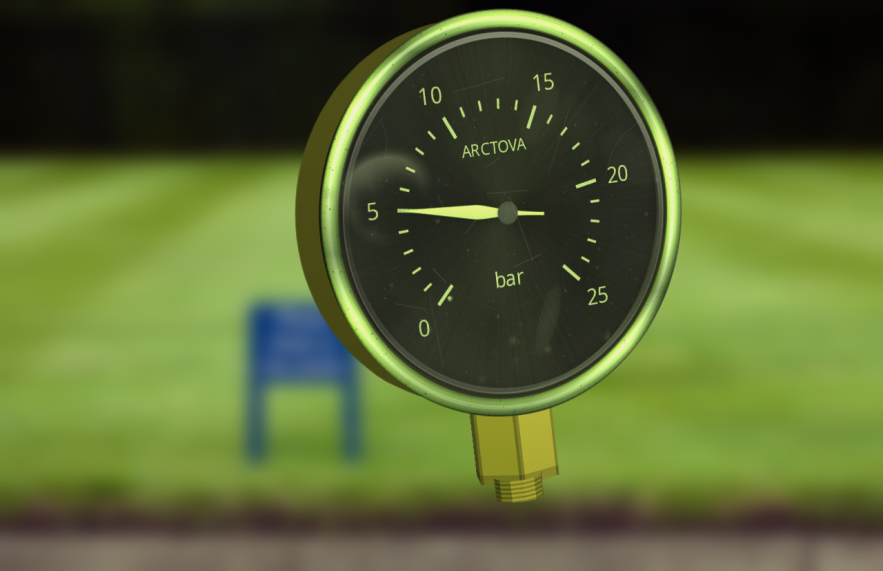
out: 5 bar
